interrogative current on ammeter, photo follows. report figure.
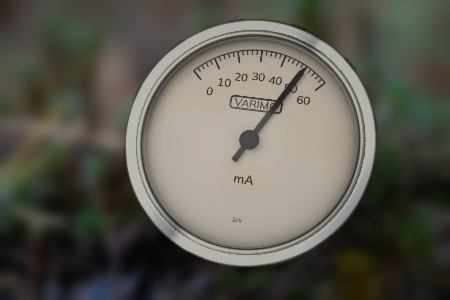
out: 50 mA
